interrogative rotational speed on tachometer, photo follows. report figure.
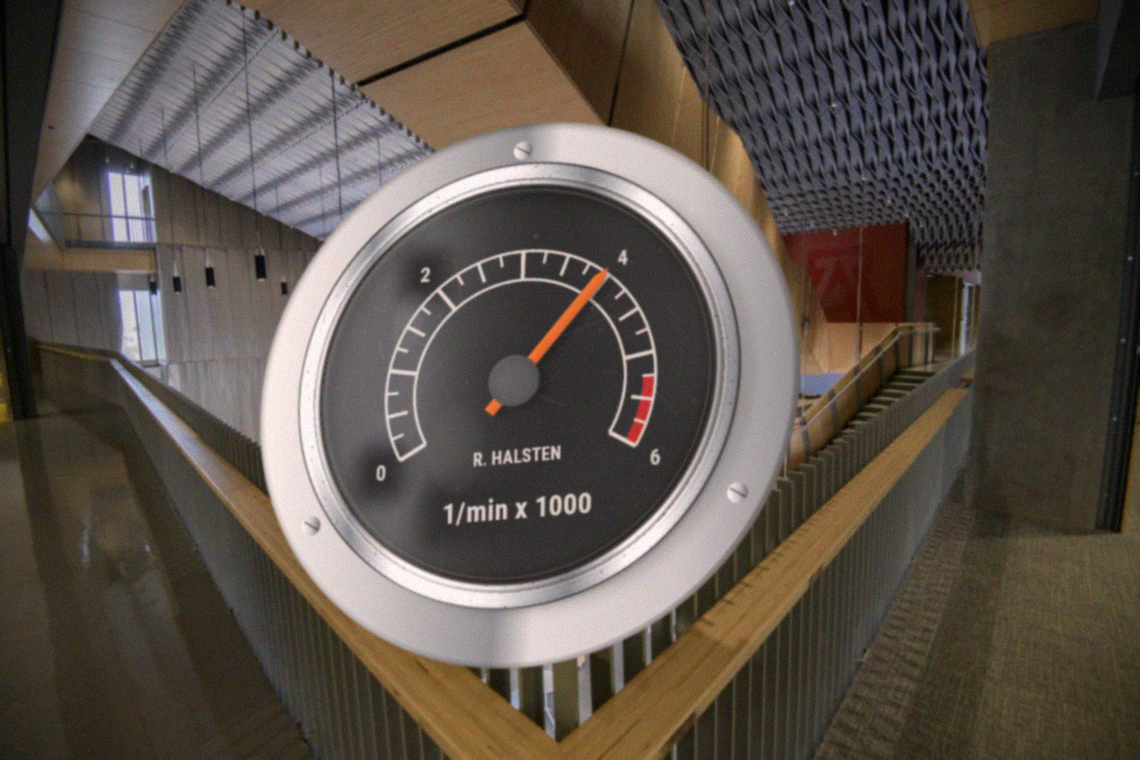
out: 4000 rpm
